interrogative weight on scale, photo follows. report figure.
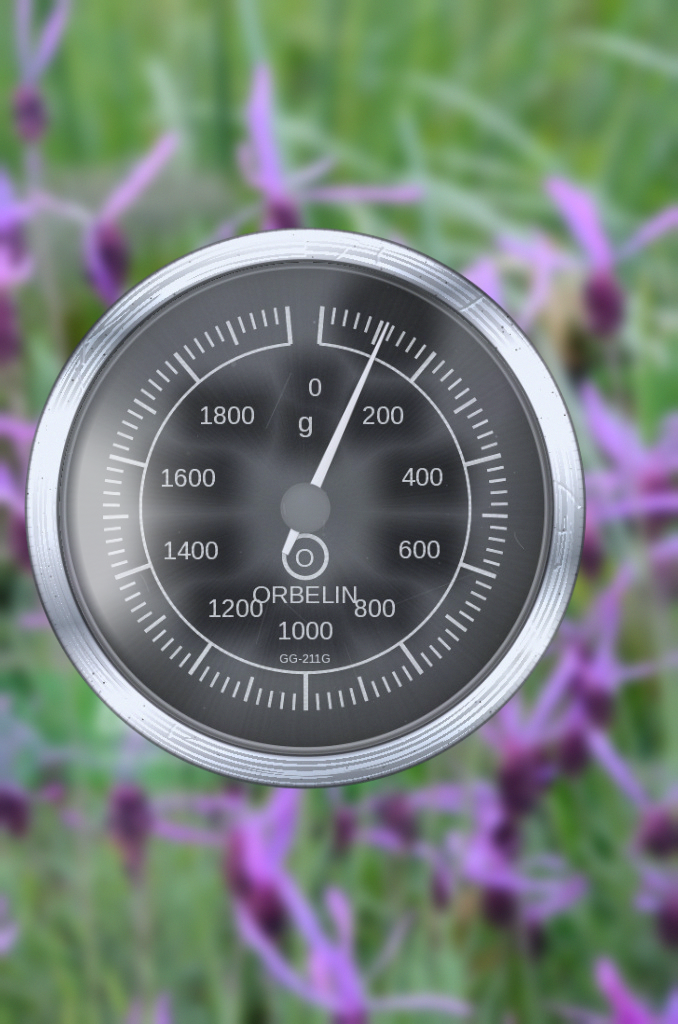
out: 110 g
